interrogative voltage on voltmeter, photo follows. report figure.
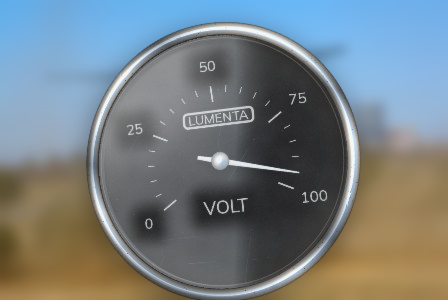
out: 95 V
